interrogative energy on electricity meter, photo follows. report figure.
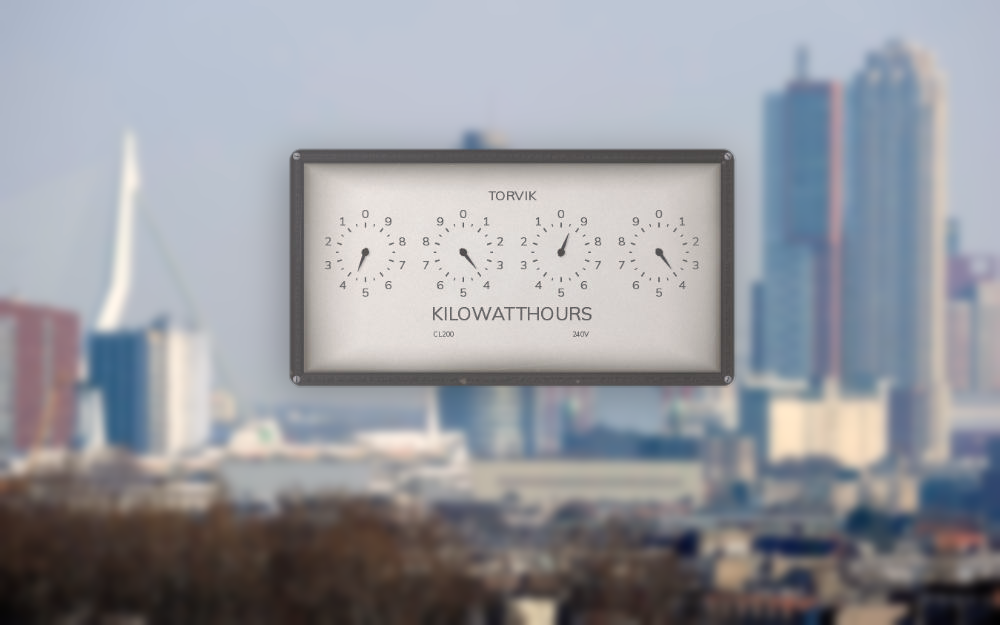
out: 4394 kWh
